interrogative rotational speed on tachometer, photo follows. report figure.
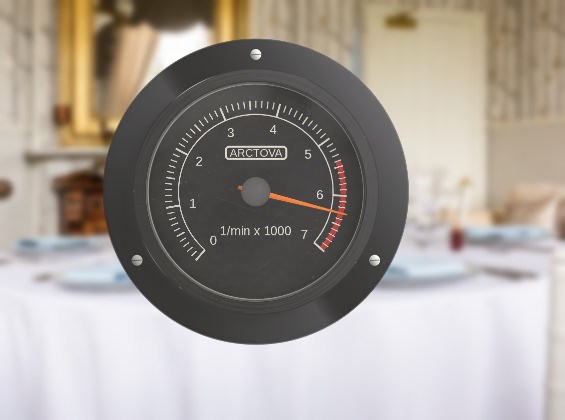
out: 6300 rpm
